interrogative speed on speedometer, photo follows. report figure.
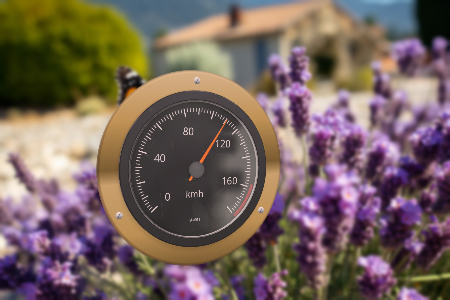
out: 110 km/h
